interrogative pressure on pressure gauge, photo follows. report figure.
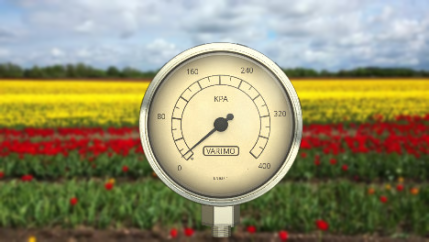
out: 10 kPa
